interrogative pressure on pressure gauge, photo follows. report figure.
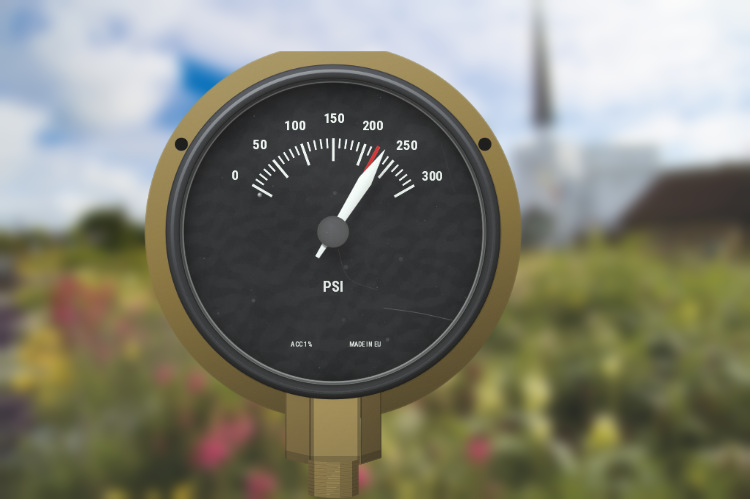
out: 230 psi
